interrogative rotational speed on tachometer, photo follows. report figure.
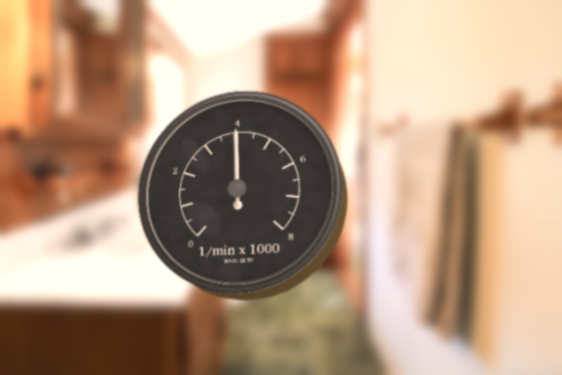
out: 4000 rpm
